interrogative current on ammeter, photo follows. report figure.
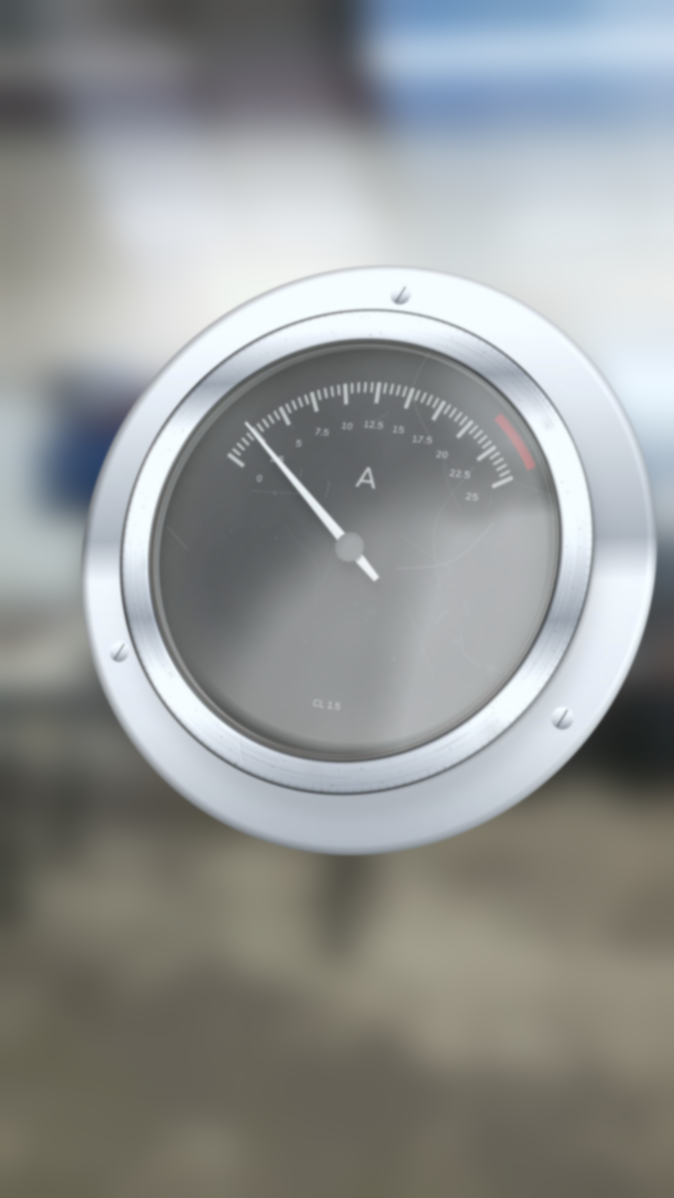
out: 2.5 A
